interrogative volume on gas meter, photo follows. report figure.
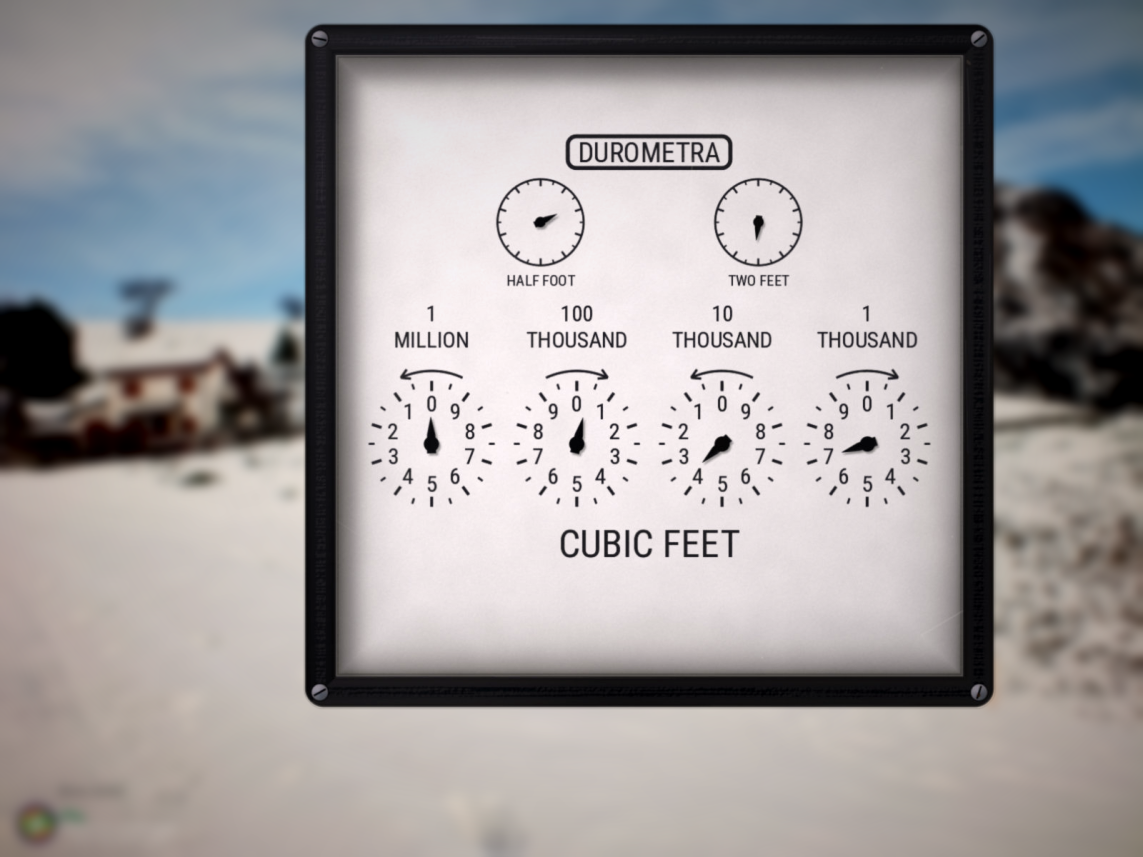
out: 3700 ft³
